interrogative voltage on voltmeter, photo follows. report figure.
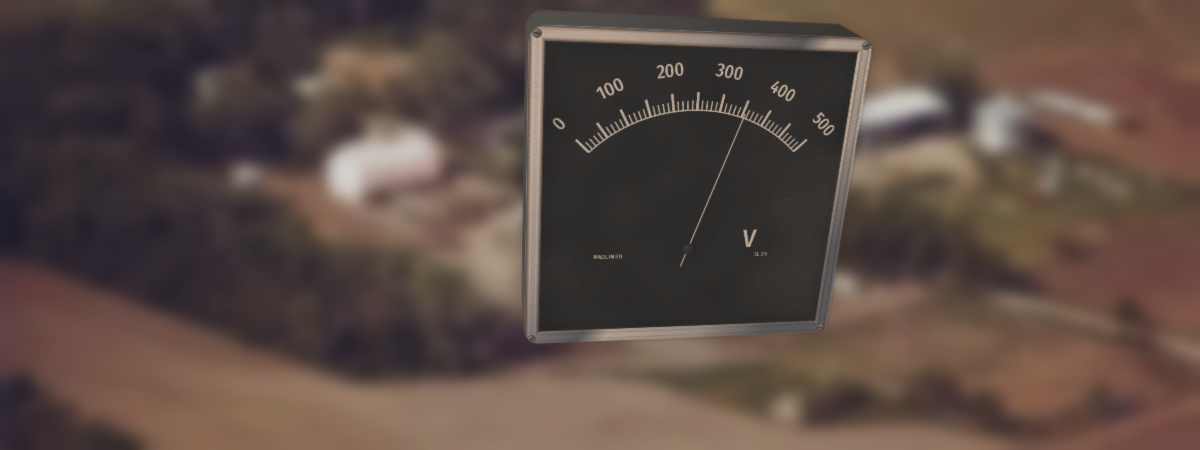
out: 350 V
